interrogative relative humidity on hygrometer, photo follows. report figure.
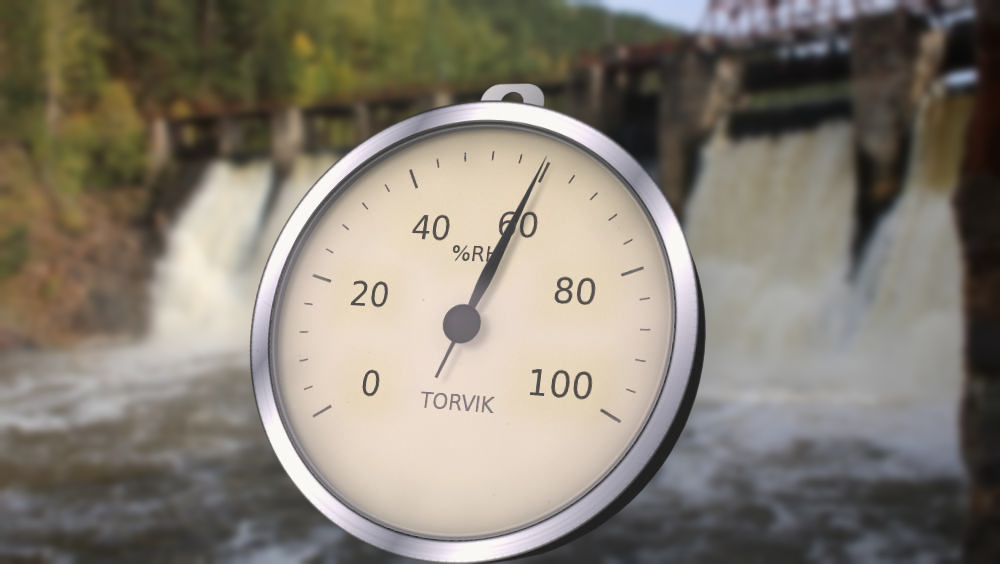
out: 60 %
